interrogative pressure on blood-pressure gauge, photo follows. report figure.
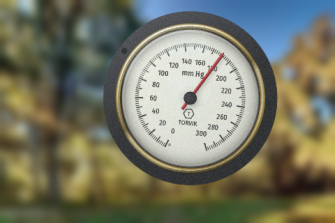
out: 180 mmHg
